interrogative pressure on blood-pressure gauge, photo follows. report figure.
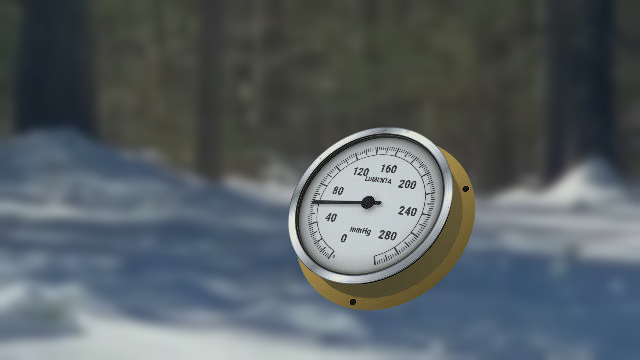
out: 60 mmHg
